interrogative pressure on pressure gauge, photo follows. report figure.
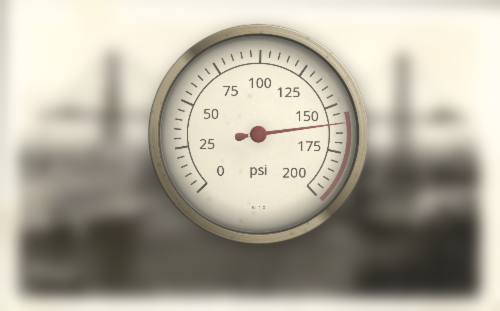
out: 160 psi
